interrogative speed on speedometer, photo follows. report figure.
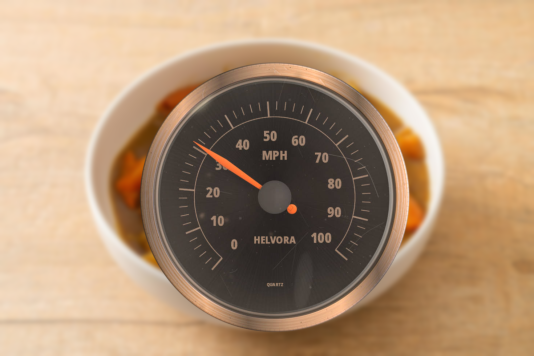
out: 31 mph
